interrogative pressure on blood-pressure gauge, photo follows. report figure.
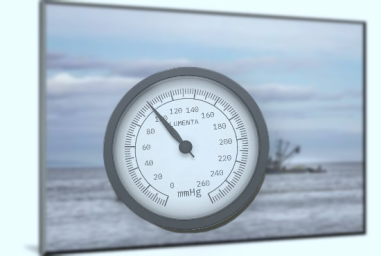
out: 100 mmHg
